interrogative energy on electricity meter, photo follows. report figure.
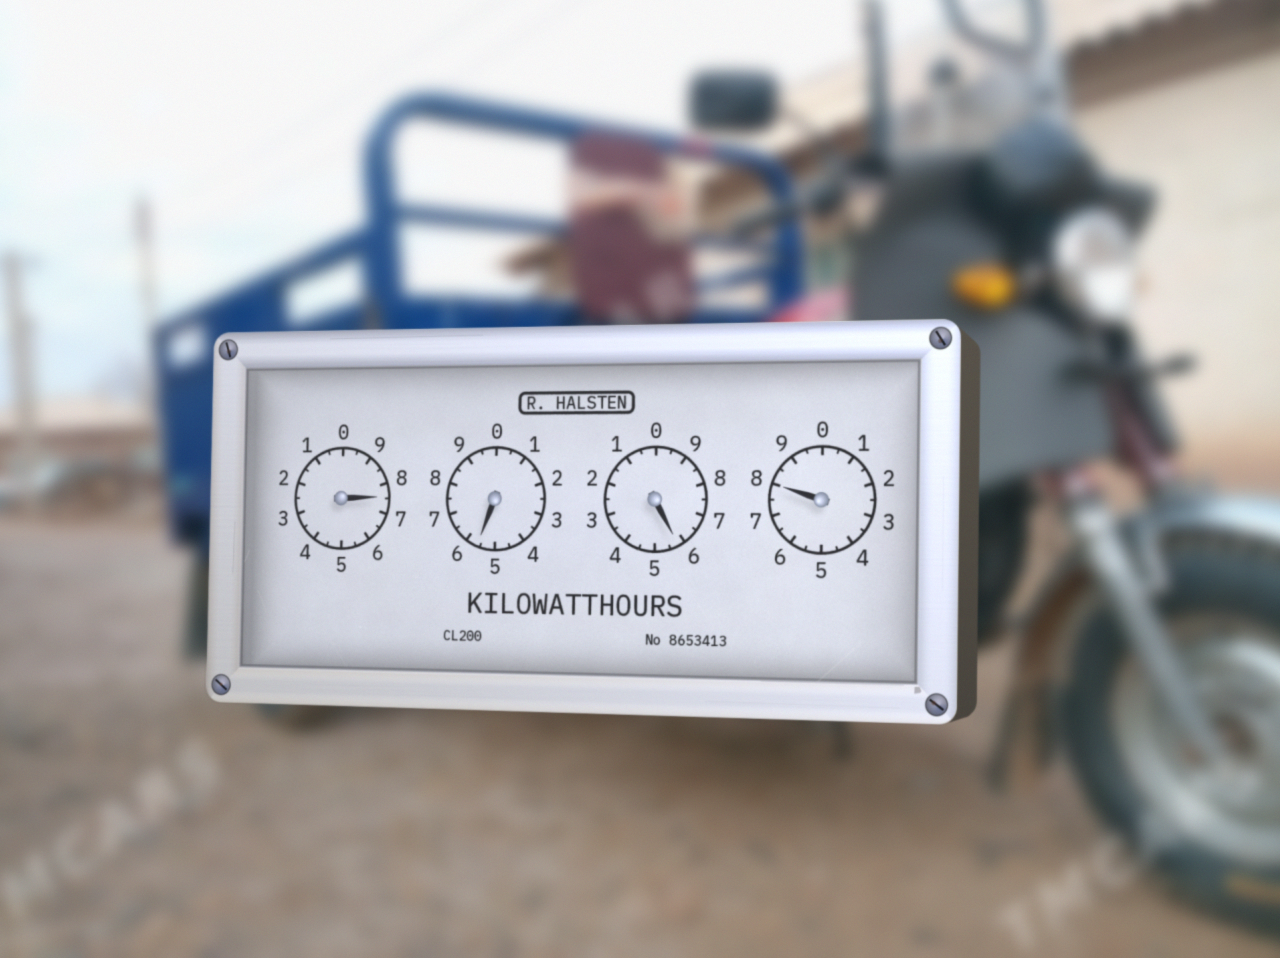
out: 7558 kWh
